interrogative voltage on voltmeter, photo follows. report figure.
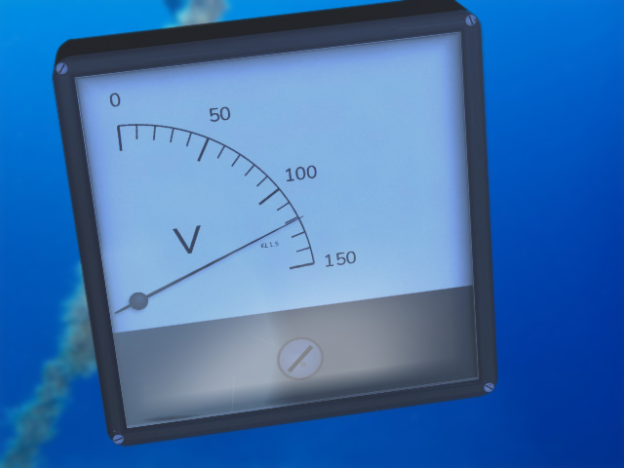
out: 120 V
